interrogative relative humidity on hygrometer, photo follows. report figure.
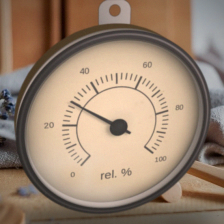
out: 30 %
